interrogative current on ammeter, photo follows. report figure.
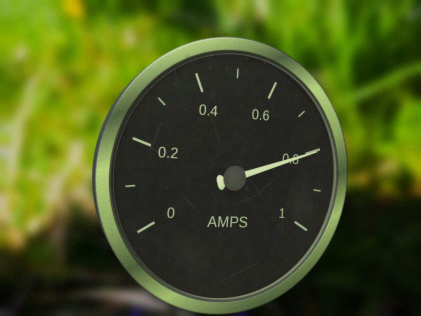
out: 0.8 A
